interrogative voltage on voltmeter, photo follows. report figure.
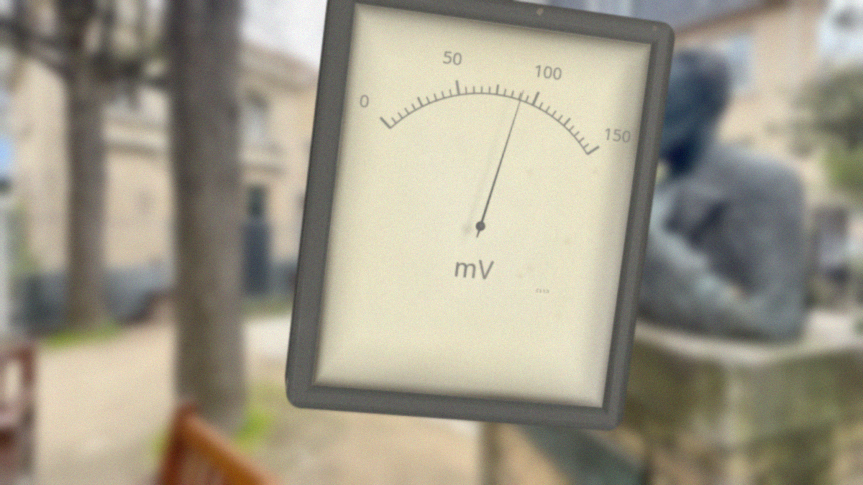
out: 90 mV
